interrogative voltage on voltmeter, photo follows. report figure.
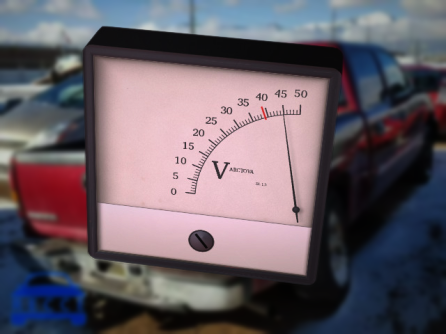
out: 45 V
